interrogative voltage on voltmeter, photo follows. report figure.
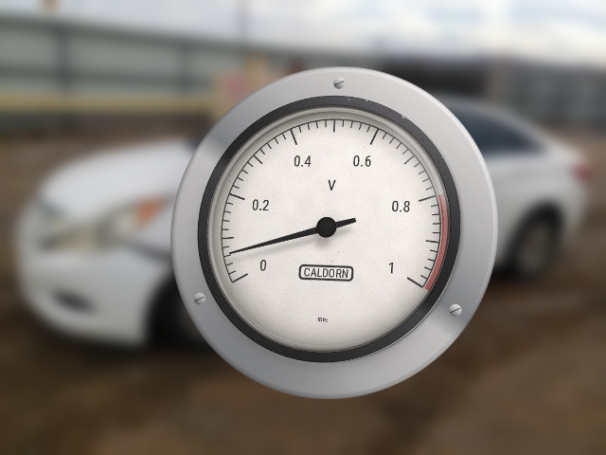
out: 0.06 V
